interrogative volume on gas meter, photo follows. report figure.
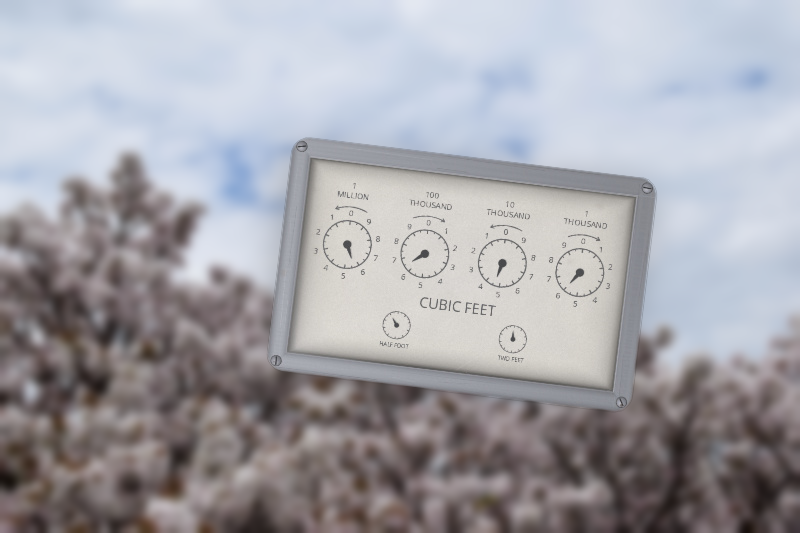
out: 564600 ft³
